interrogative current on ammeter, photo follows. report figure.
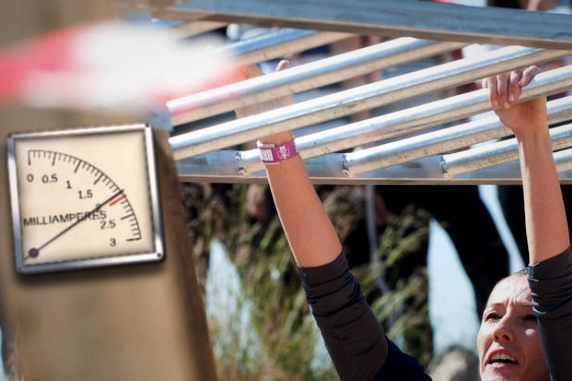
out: 2 mA
